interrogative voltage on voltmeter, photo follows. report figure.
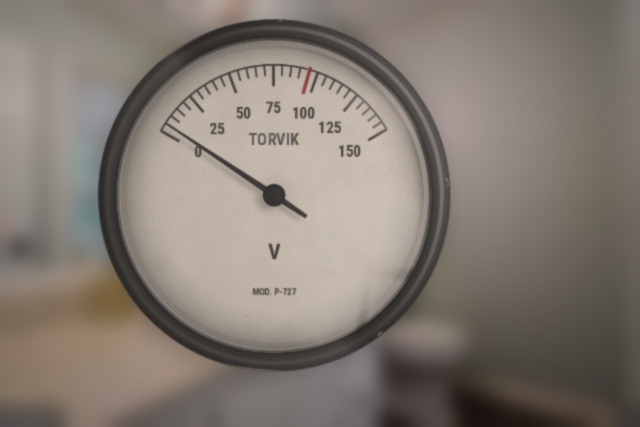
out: 5 V
